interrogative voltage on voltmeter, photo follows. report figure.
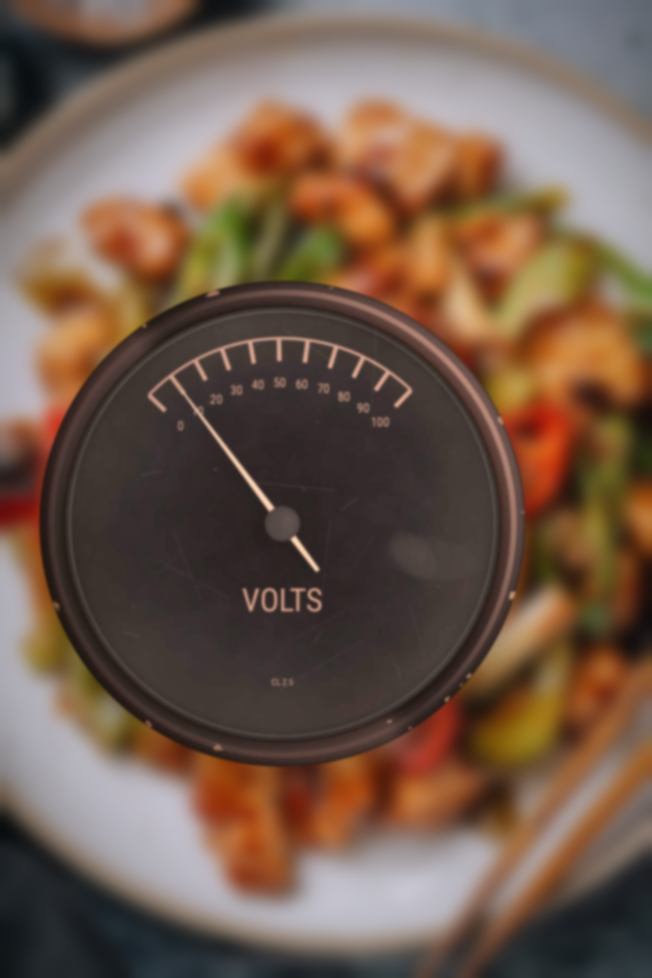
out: 10 V
